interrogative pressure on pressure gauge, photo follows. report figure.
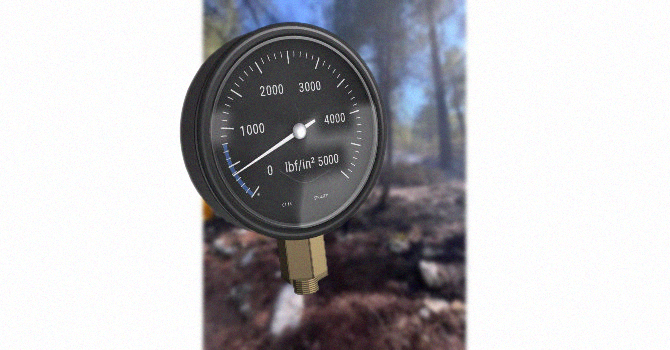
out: 400 psi
